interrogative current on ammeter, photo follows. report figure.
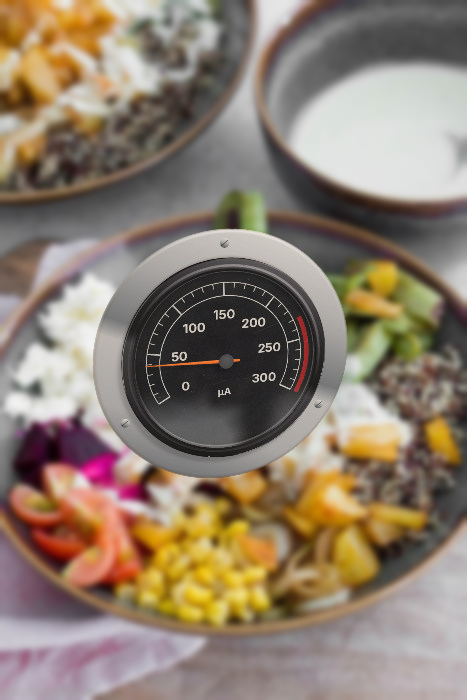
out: 40 µA
